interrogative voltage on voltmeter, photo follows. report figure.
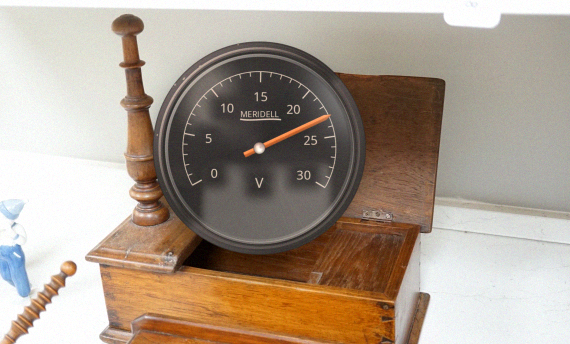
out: 23 V
